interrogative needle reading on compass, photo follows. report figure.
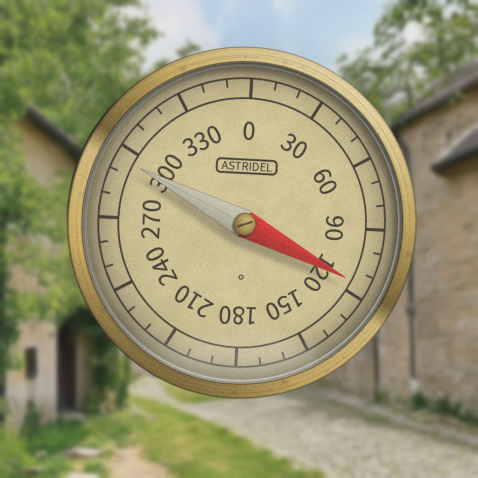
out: 115 °
